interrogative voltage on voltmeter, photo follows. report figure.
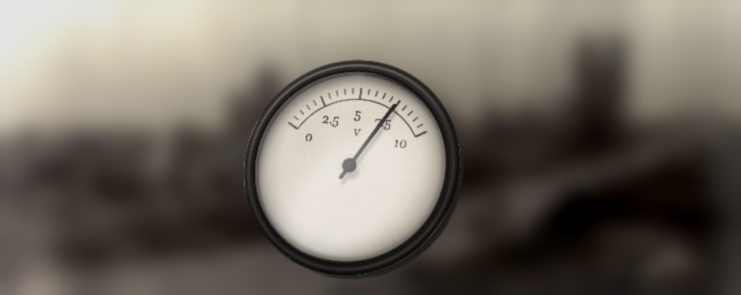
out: 7.5 V
